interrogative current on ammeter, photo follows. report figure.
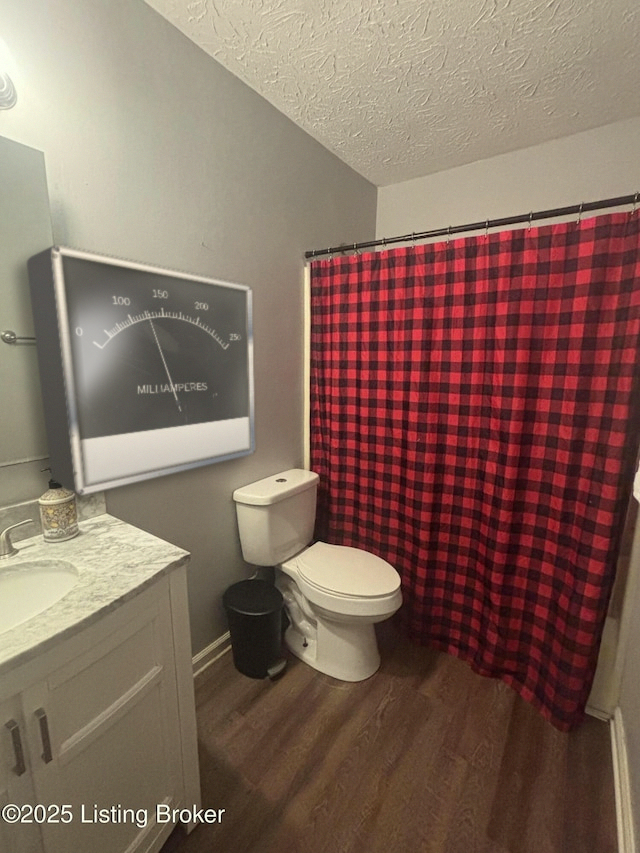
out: 125 mA
